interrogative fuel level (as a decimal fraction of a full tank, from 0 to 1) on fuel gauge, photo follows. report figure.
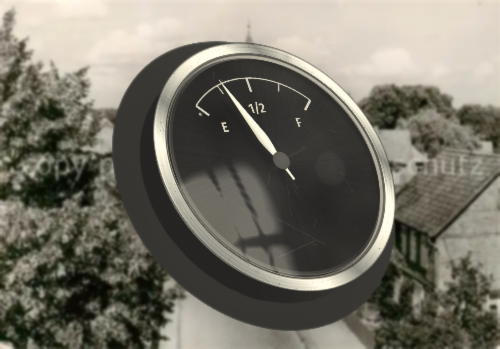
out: 0.25
